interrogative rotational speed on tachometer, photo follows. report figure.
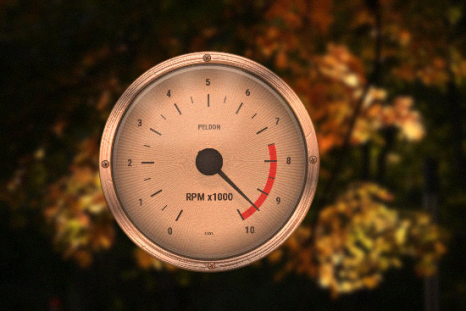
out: 9500 rpm
